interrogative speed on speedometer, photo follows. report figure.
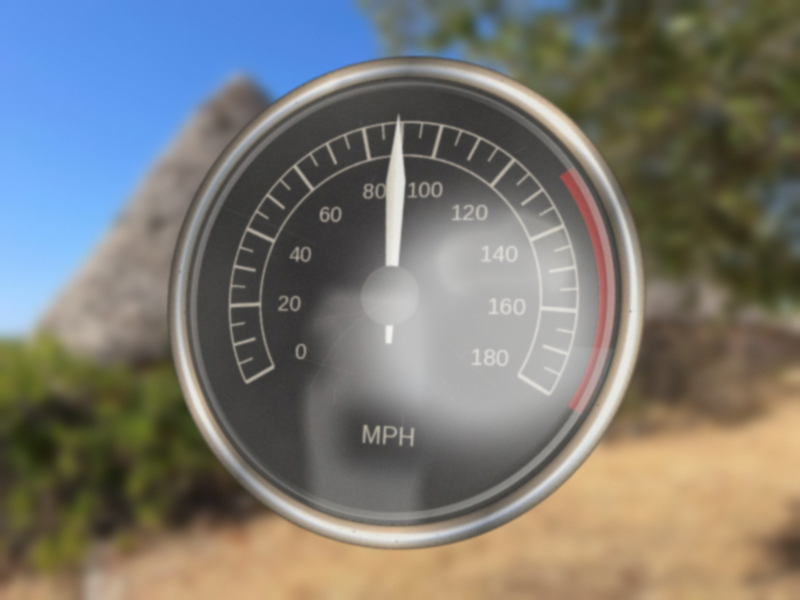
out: 90 mph
